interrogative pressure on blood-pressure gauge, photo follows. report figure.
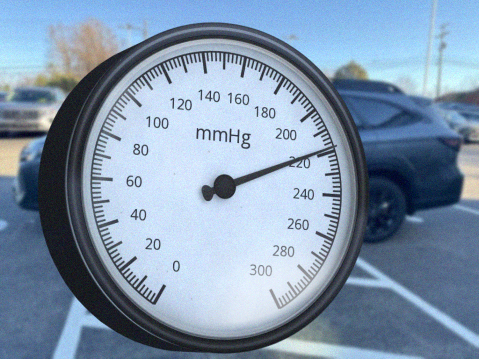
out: 218 mmHg
